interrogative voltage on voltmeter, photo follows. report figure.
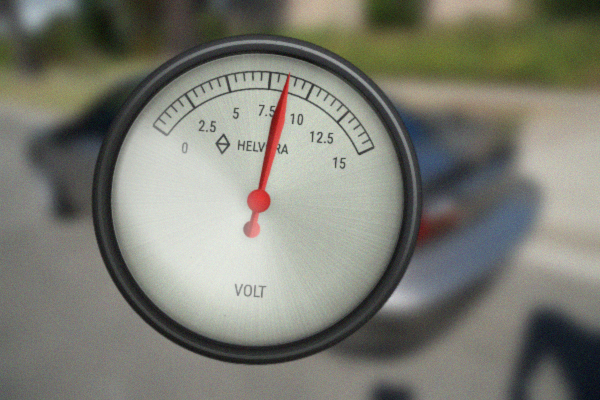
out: 8.5 V
